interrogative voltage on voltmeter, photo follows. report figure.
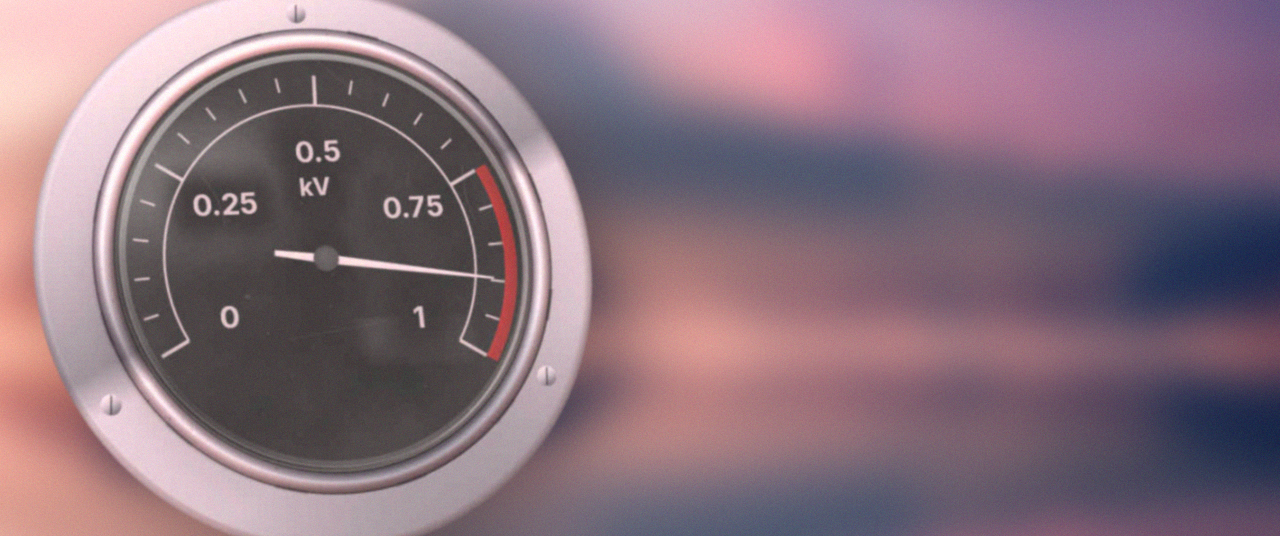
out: 0.9 kV
